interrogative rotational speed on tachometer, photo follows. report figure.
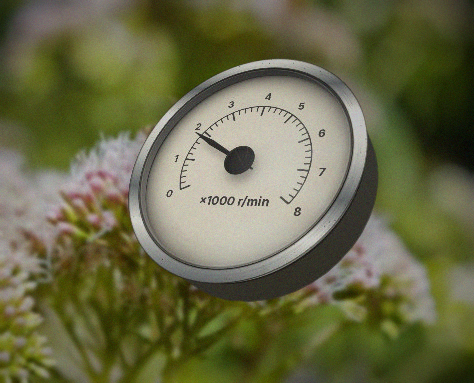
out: 1800 rpm
